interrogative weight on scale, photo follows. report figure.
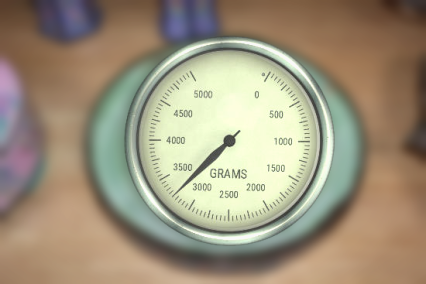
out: 3250 g
